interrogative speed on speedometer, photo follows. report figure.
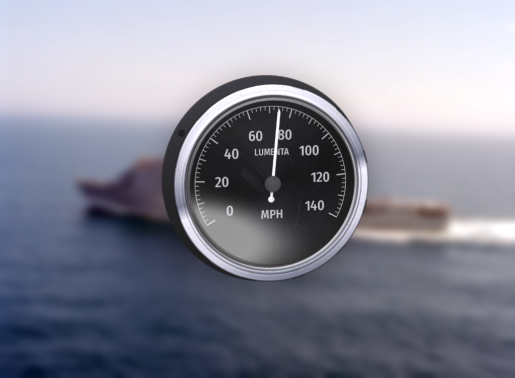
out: 74 mph
